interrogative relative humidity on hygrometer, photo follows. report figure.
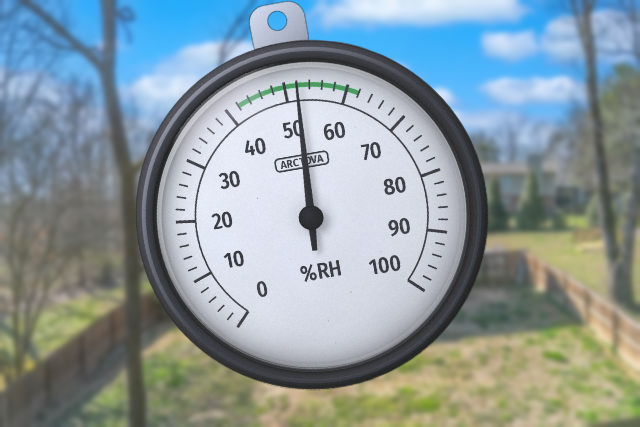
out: 52 %
